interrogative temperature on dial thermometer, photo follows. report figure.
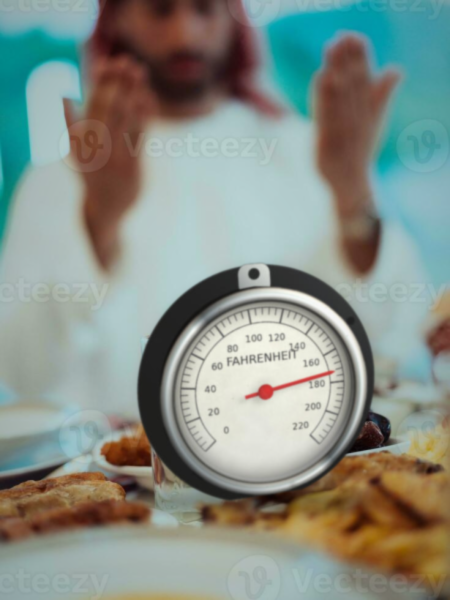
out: 172 °F
